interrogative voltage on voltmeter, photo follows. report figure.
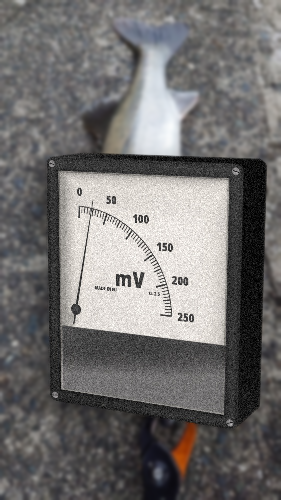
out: 25 mV
